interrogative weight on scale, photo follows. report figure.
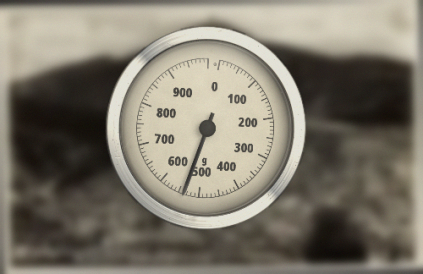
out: 540 g
